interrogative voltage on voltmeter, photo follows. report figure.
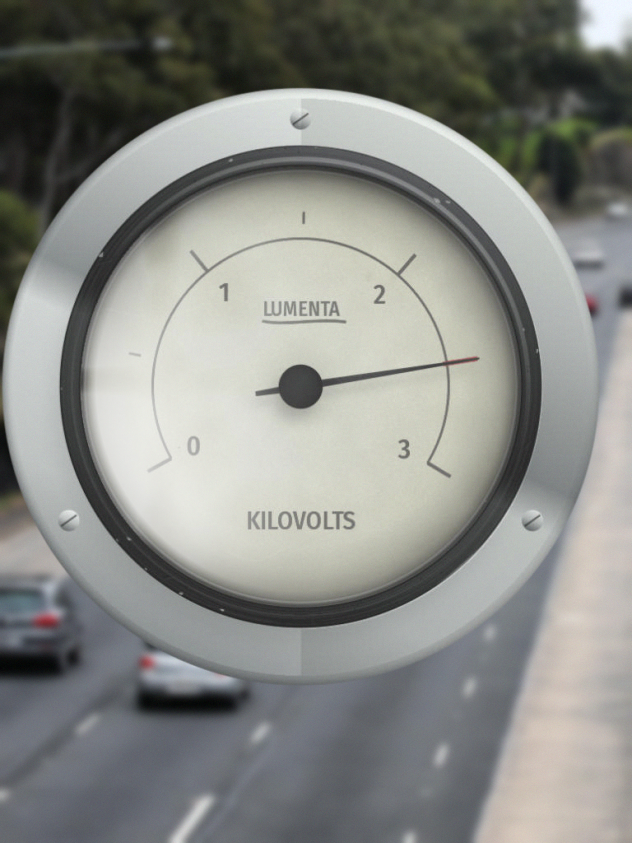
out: 2.5 kV
